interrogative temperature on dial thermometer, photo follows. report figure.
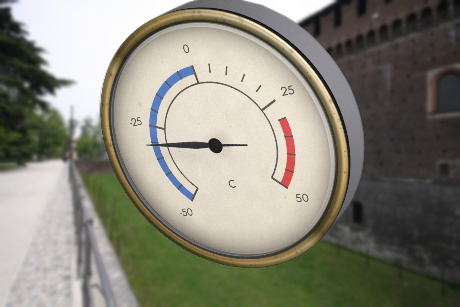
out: -30 °C
